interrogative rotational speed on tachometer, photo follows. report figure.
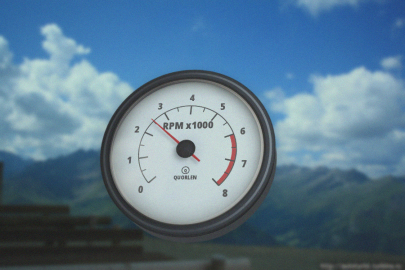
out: 2500 rpm
